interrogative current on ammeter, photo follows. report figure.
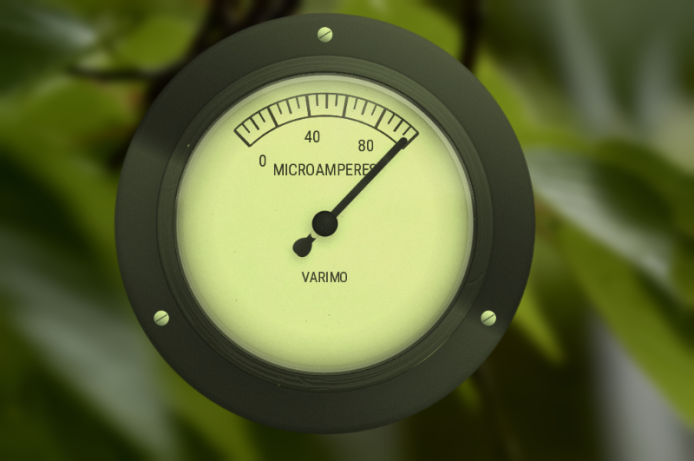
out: 97.5 µA
